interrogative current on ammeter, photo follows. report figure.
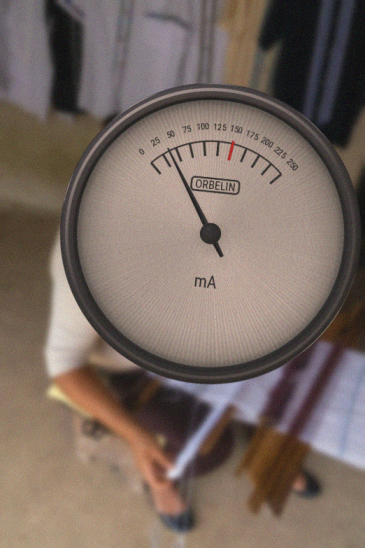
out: 37.5 mA
